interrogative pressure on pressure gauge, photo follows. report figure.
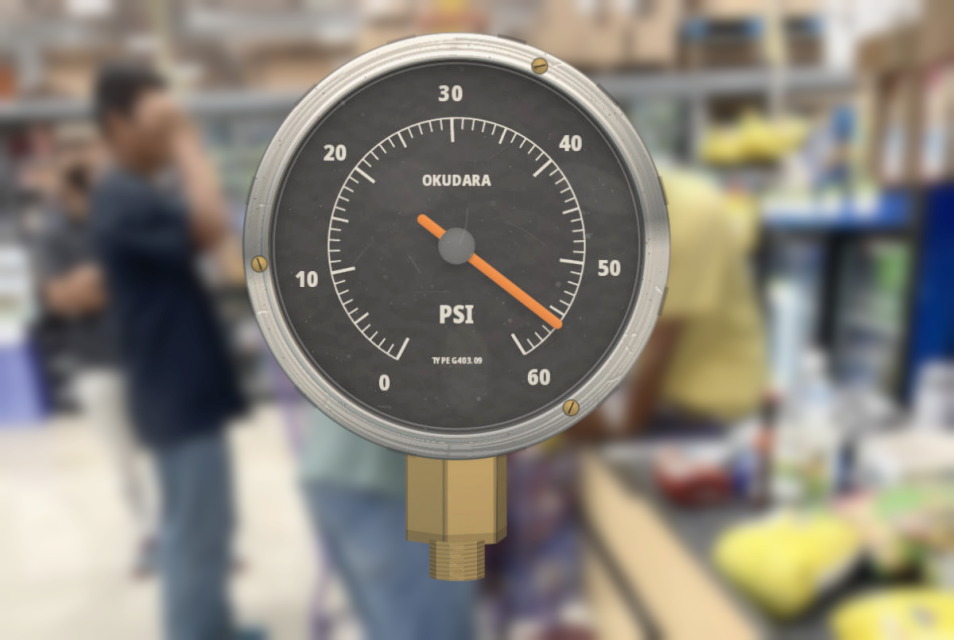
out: 56 psi
